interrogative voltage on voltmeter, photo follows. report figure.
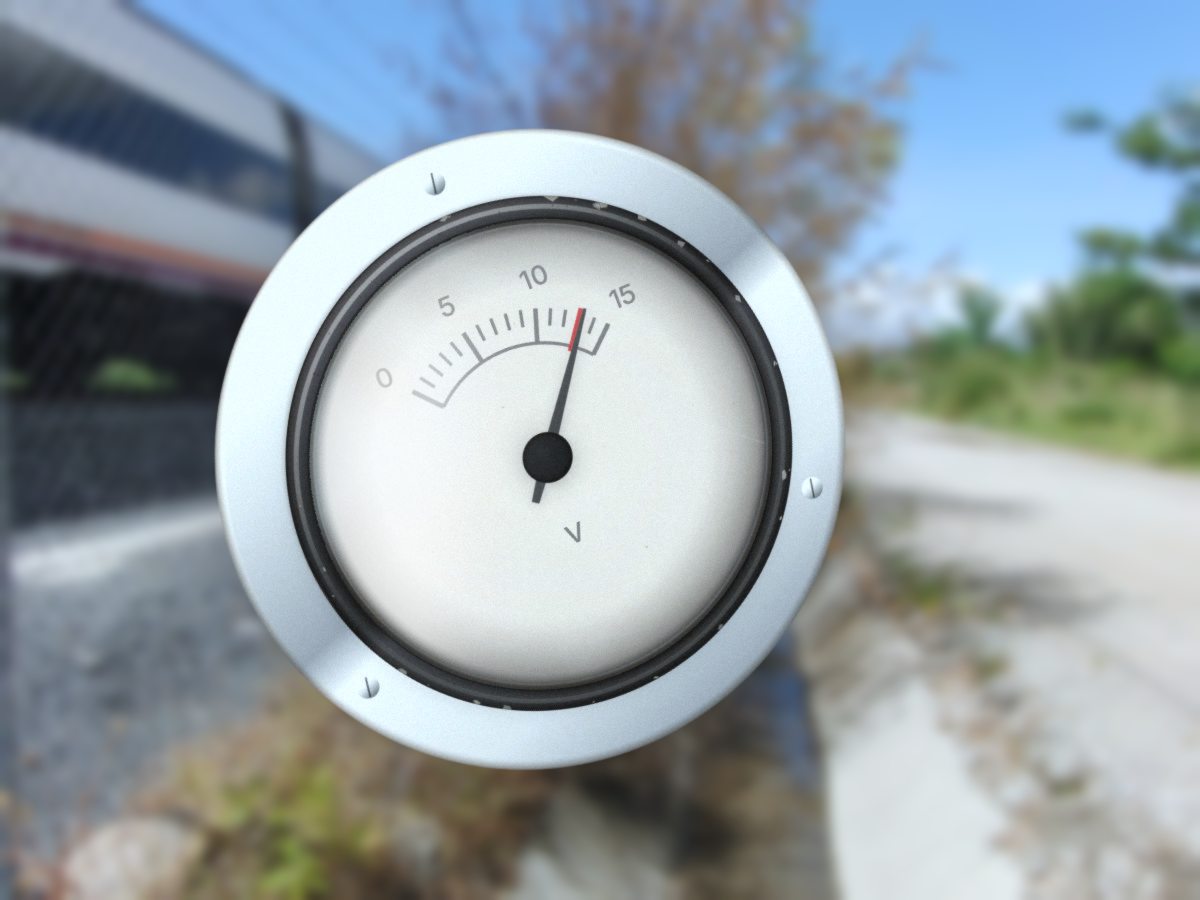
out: 13 V
